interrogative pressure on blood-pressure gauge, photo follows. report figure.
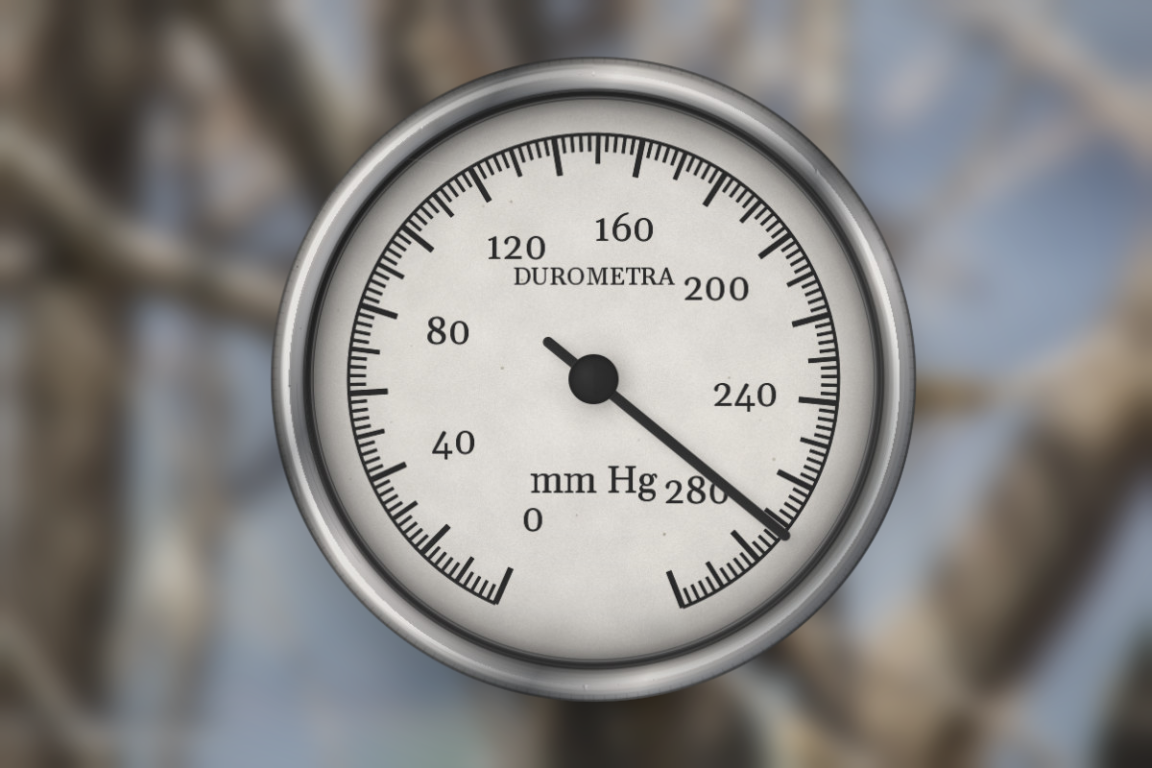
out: 272 mmHg
